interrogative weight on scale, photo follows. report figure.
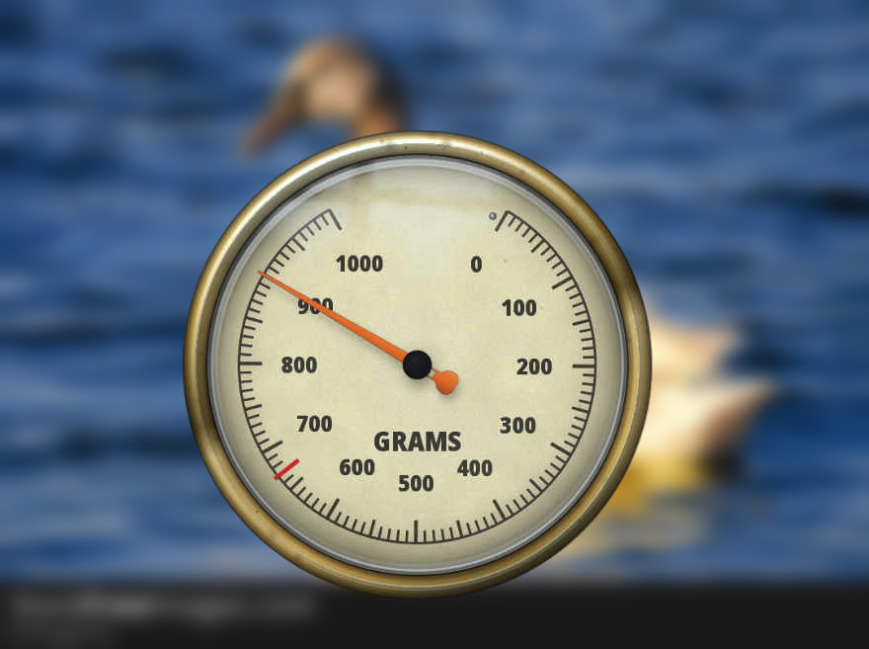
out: 900 g
